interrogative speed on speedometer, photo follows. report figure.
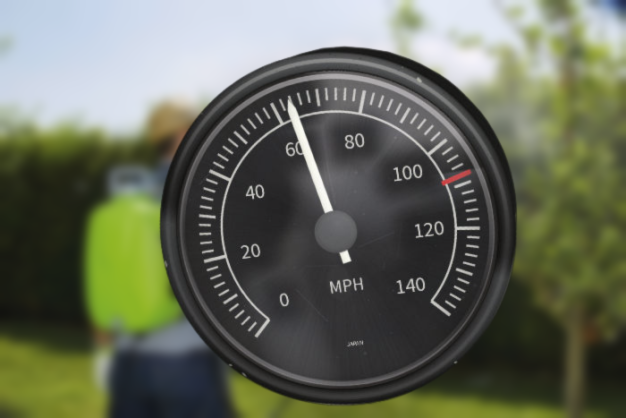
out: 64 mph
